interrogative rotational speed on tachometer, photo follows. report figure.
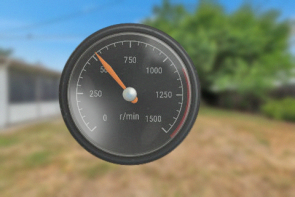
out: 525 rpm
